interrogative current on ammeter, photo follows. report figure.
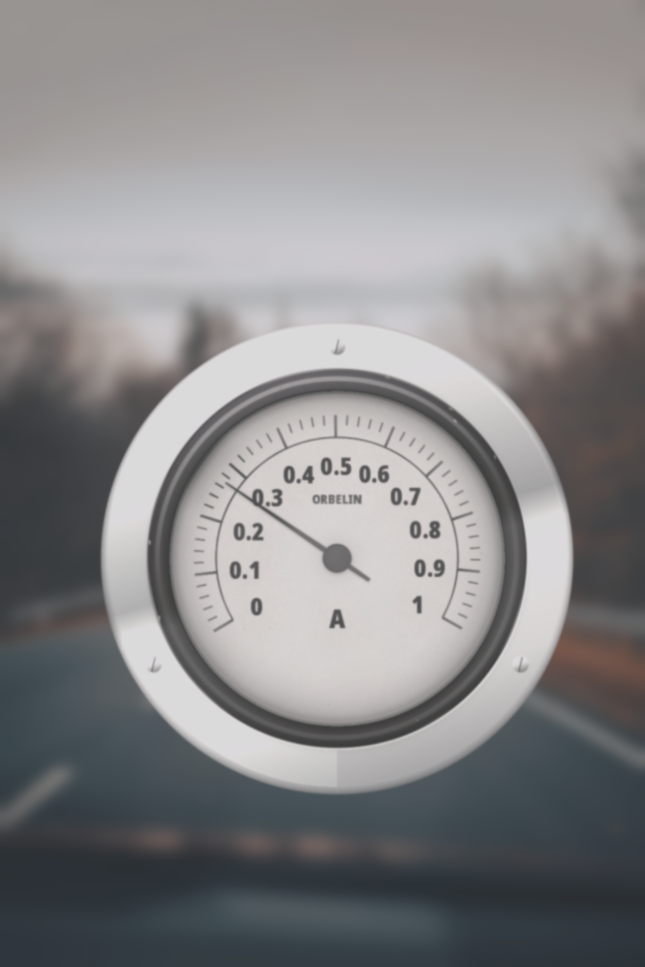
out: 0.27 A
